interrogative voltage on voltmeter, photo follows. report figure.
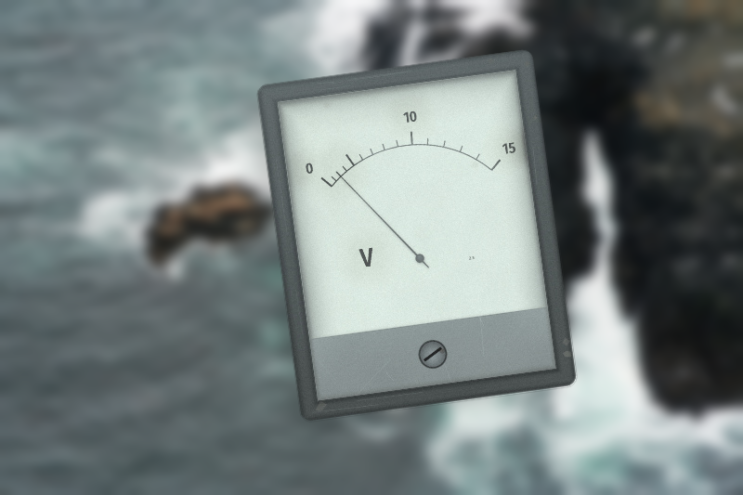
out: 3 V
